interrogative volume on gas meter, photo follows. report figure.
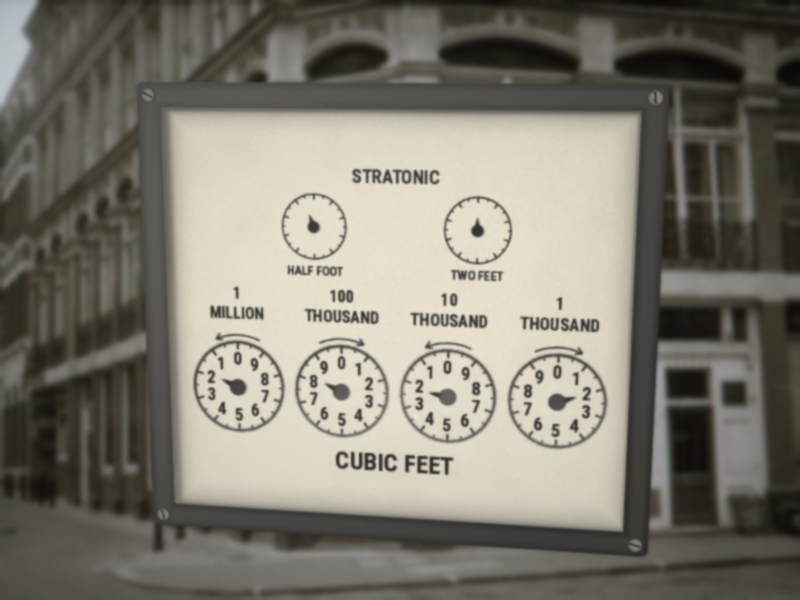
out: 182200 ft³
